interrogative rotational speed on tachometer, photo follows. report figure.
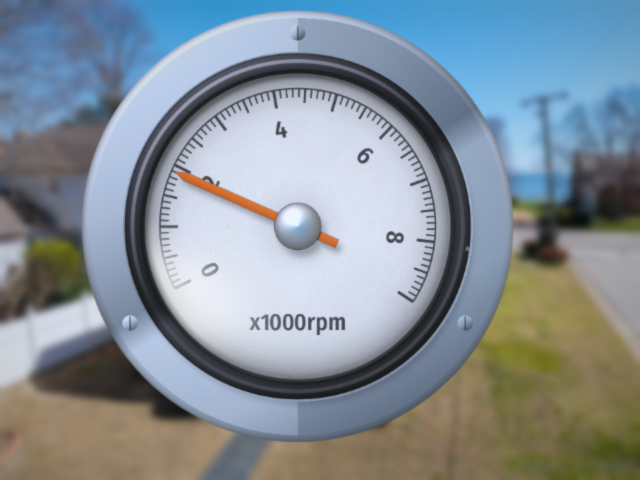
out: 1900 rpm
